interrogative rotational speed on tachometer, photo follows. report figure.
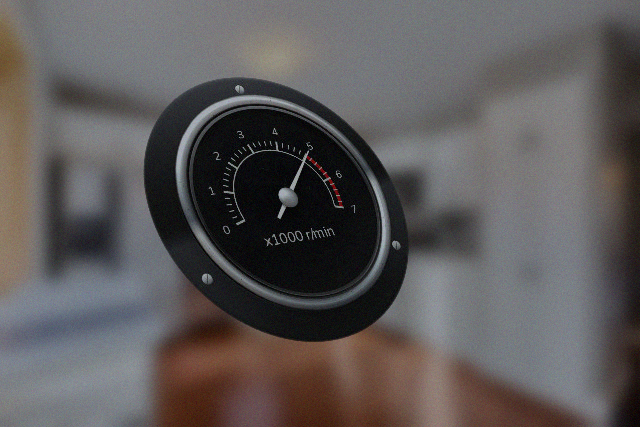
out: 5000 rpm
